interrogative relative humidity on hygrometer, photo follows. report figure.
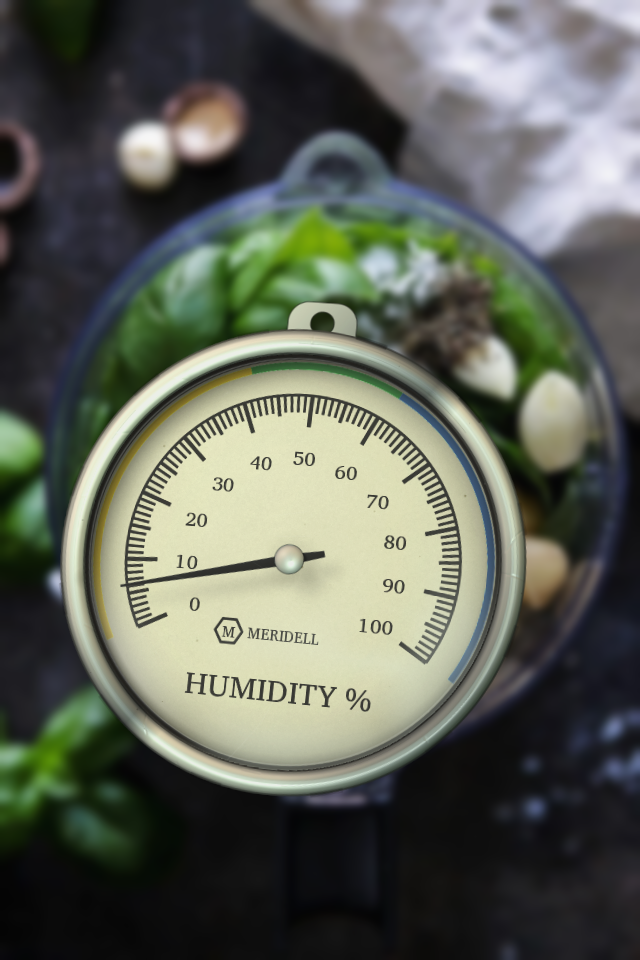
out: 6 %
